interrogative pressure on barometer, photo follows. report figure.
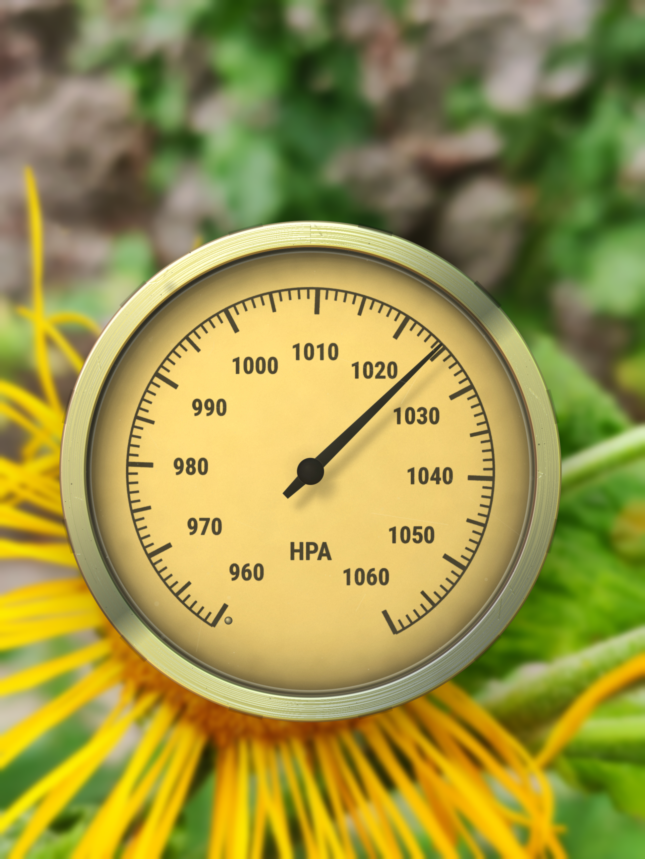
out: 1024.5 hPa
